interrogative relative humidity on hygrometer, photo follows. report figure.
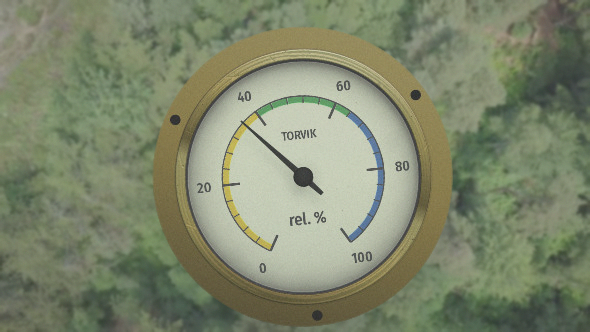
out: 36 %
